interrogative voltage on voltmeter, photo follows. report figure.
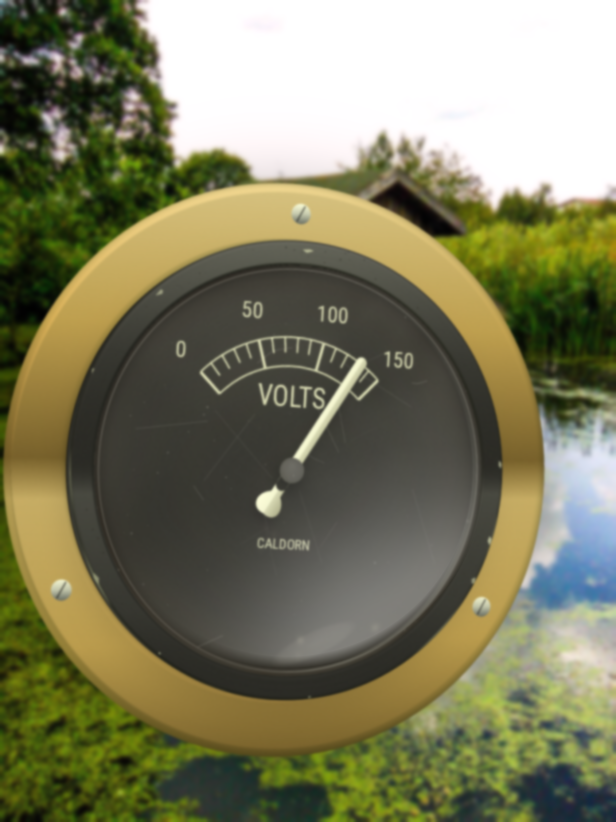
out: 130 V
